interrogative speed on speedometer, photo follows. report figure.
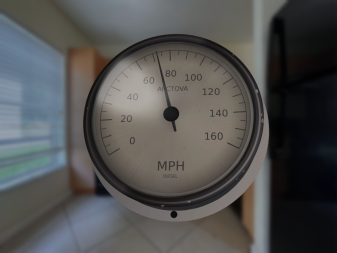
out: 72.5 mph
